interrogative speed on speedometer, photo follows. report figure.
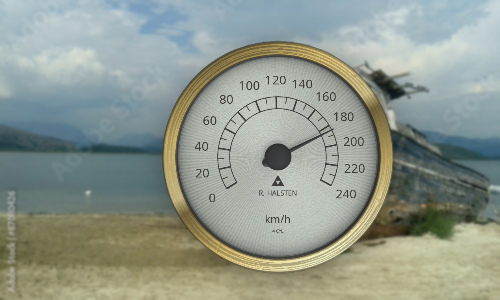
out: 185 km/h
